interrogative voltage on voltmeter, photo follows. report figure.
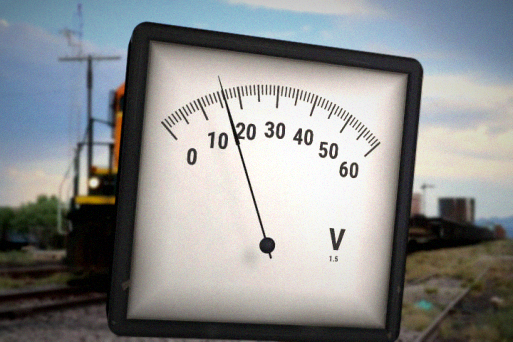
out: 16 V
